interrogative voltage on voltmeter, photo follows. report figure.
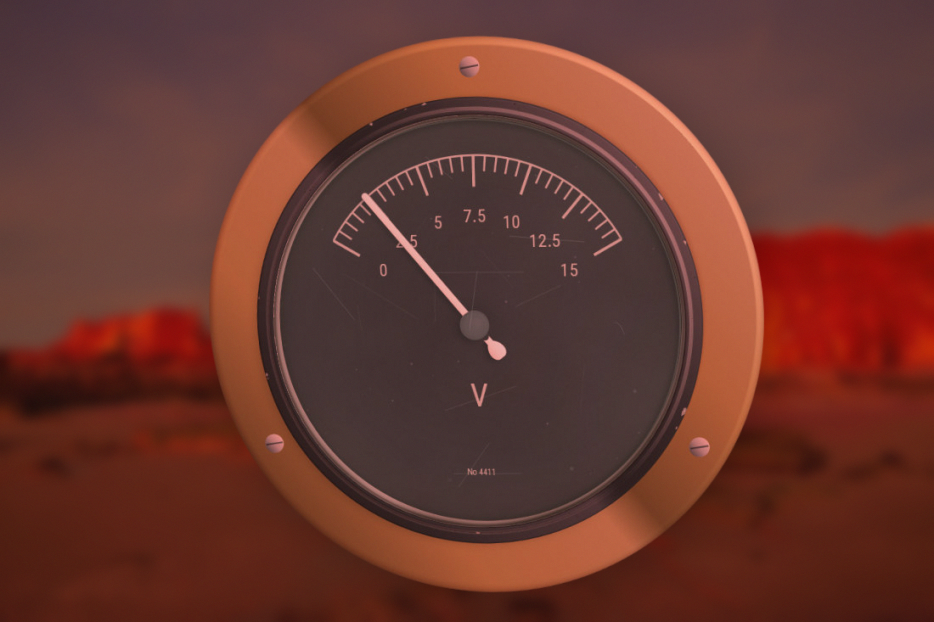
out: 2.5 V
